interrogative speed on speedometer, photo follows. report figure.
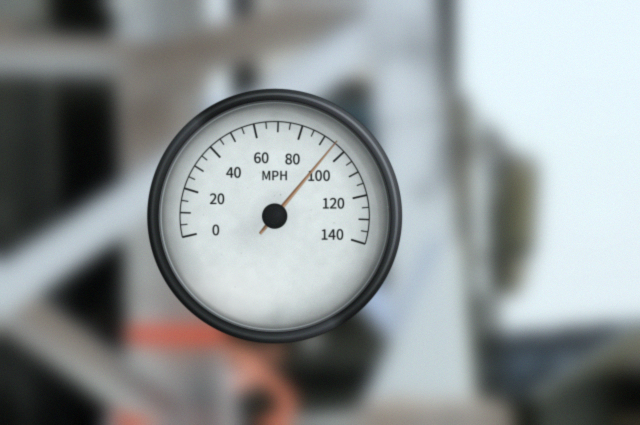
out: 95 mph
